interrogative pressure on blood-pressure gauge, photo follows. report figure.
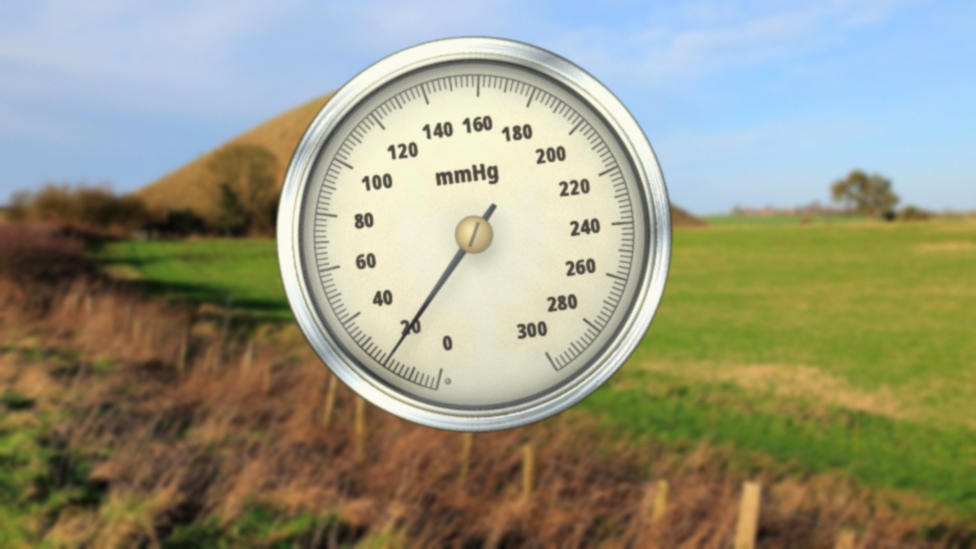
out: 20 mmHg
